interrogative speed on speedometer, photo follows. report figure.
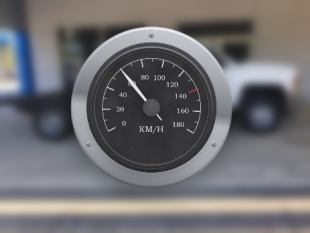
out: 60 km/h
